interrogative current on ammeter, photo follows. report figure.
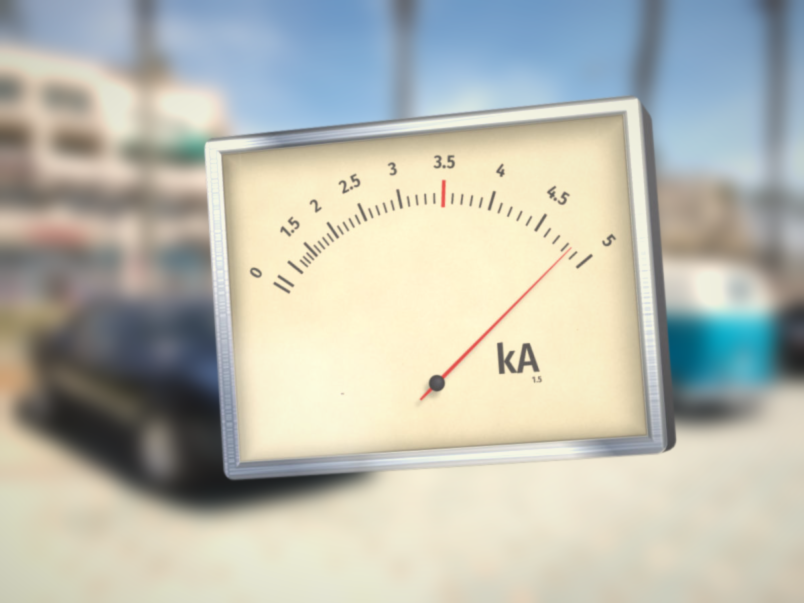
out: 4.85 kA
